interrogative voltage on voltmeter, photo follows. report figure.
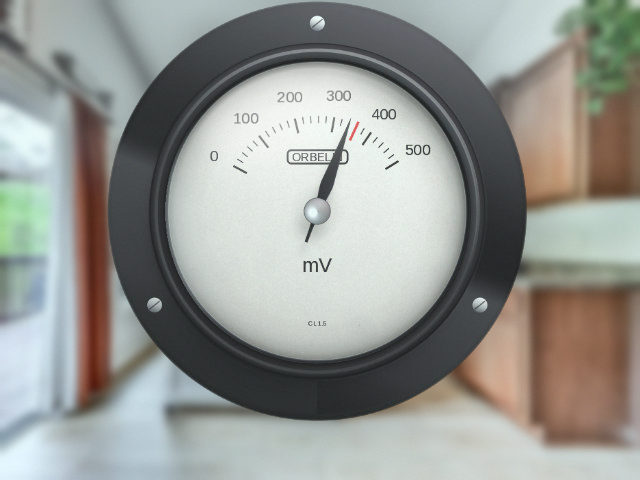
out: 340 mV
